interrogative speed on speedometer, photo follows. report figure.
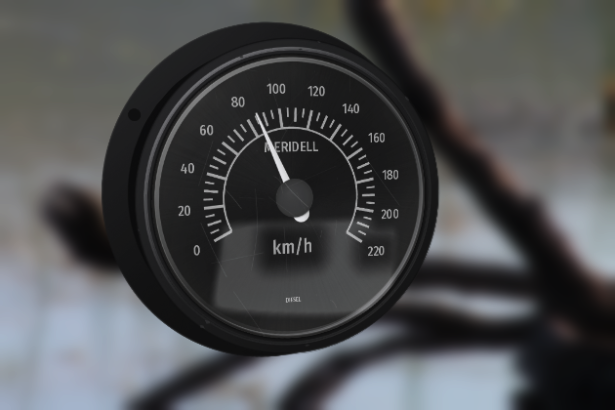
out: 85 km/h
